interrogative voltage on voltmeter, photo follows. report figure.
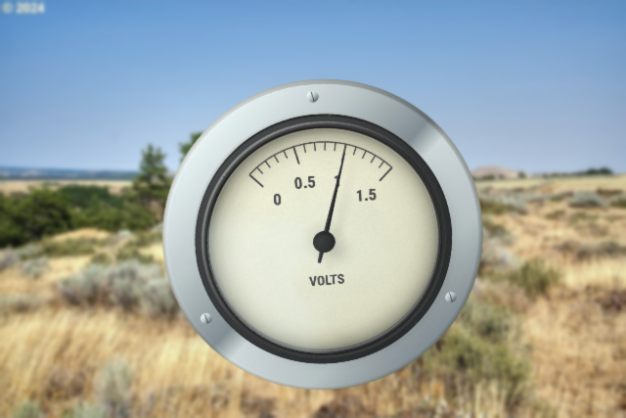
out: 1 V
